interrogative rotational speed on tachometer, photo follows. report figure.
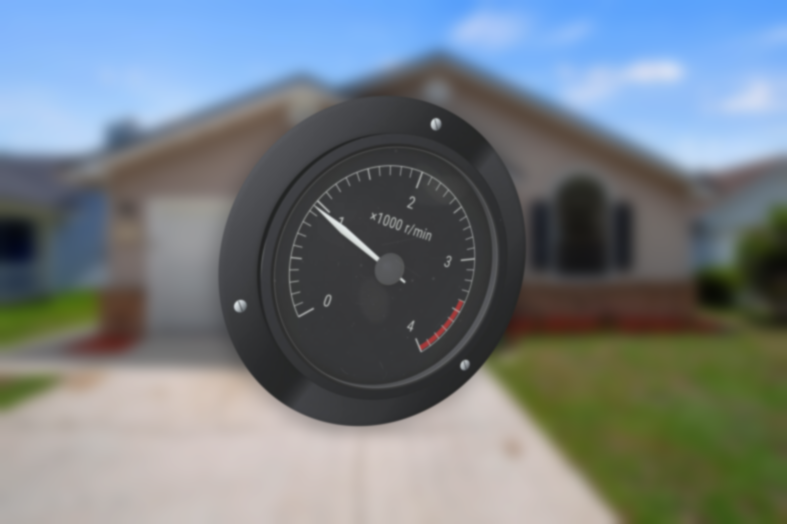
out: 950 rpm
